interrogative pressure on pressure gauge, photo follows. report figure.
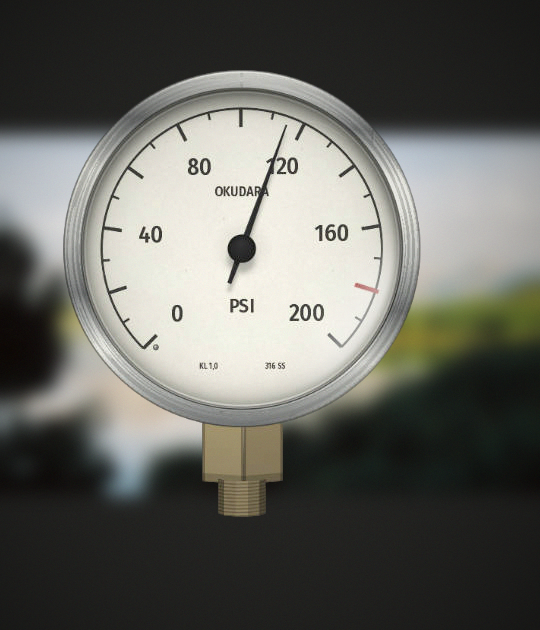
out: 115 psi
